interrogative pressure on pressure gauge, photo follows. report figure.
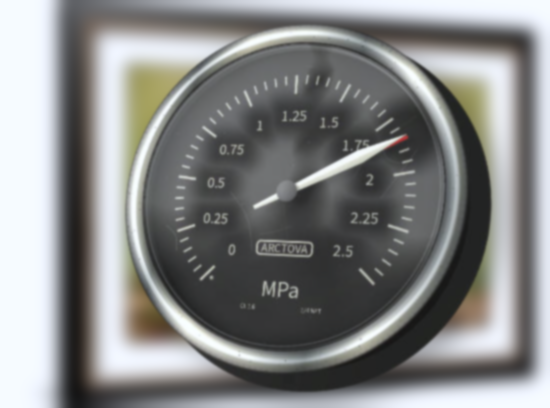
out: 1.85 MPa
